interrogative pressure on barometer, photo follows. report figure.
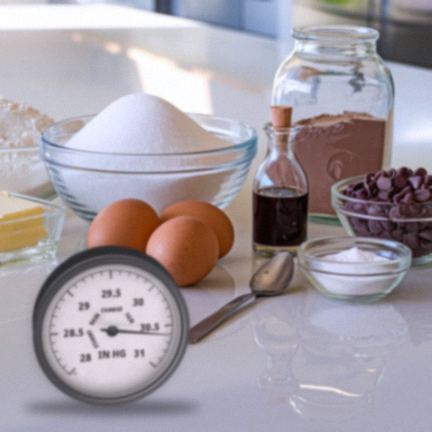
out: 30.6 inHg
